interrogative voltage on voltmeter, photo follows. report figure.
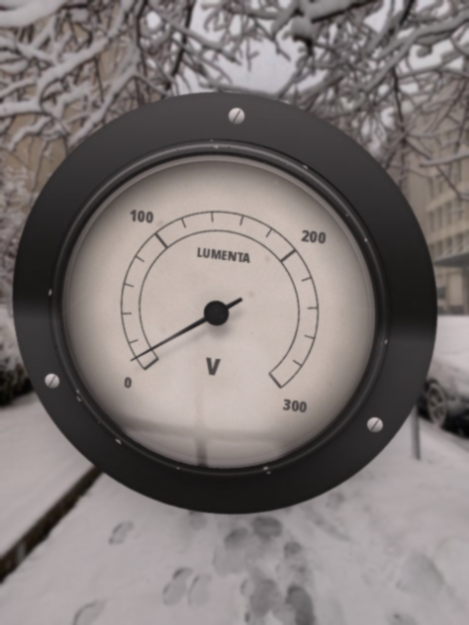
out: 10 V
